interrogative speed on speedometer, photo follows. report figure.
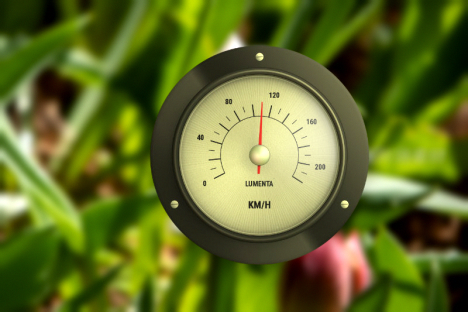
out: 110 km/h
